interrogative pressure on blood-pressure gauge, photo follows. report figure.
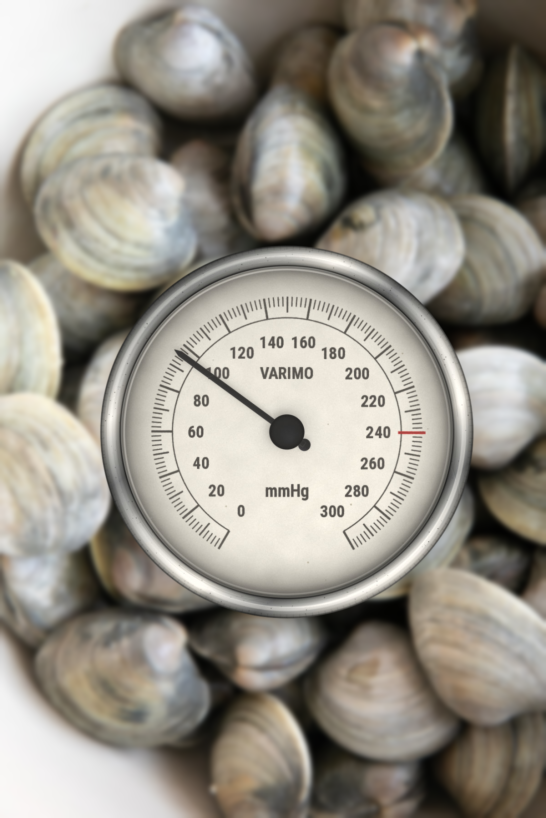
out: 96 mmHg
